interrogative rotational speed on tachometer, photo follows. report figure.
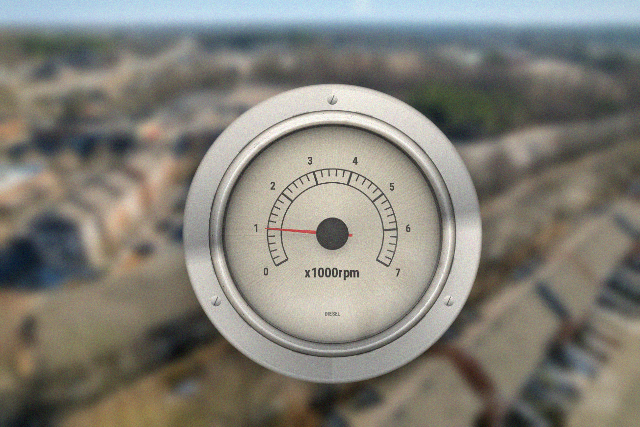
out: 1000 rpm
